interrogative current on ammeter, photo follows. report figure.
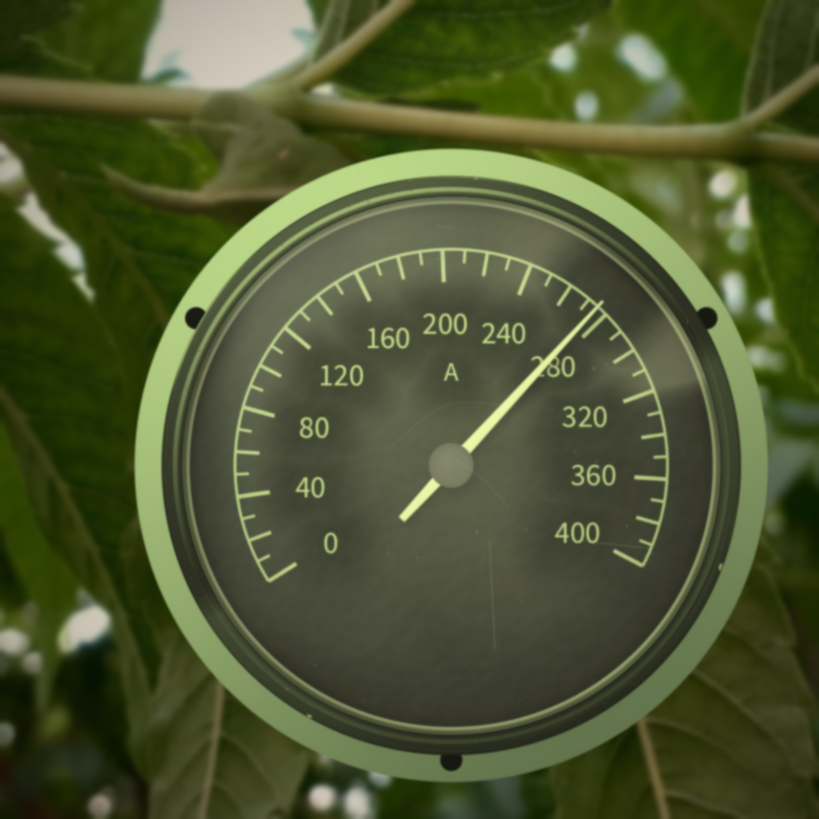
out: 275 A
